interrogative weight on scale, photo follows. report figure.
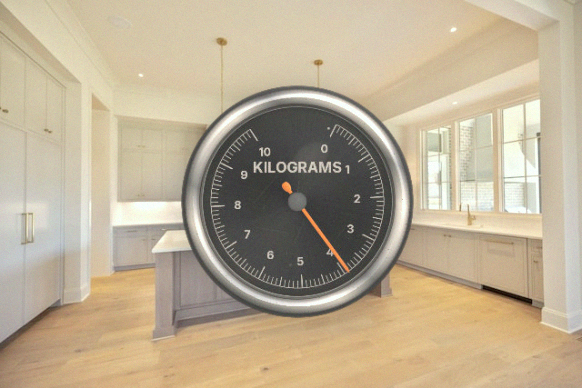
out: 3.9 kg
